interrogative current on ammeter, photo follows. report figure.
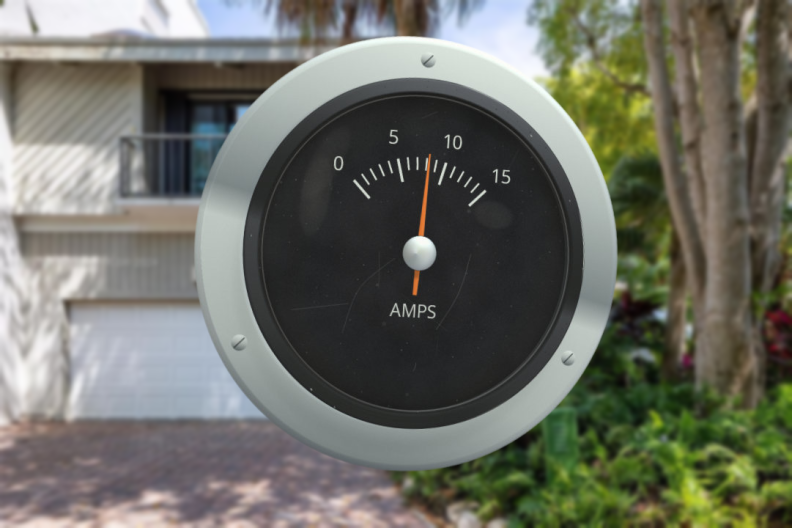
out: 8 A
